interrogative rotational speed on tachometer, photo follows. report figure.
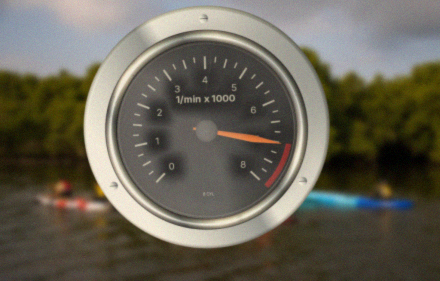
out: 7000 rpm
